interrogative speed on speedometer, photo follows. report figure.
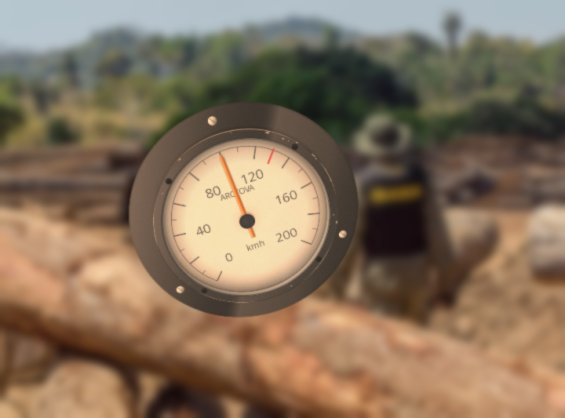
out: 100 km/h
